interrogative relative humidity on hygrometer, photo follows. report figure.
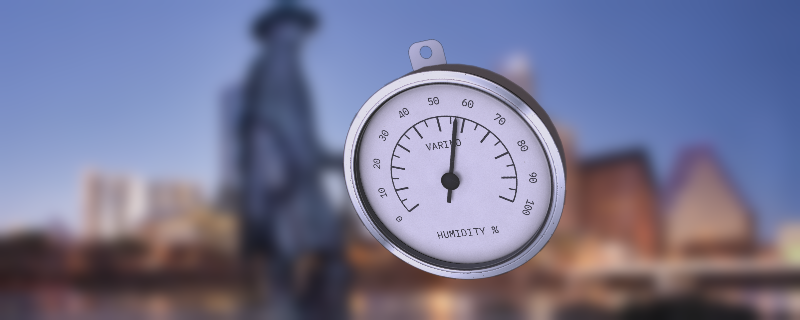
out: 57.5 %
